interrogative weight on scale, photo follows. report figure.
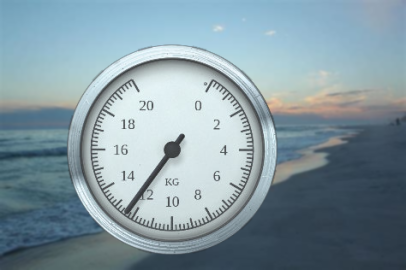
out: 12.4 kg
